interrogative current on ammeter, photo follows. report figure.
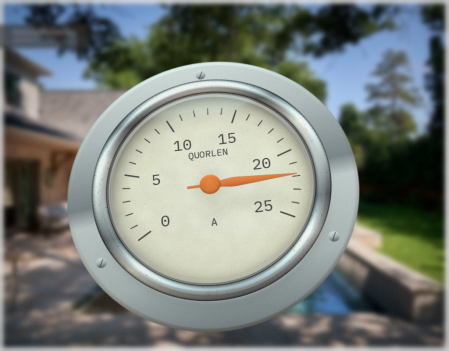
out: 22 A
